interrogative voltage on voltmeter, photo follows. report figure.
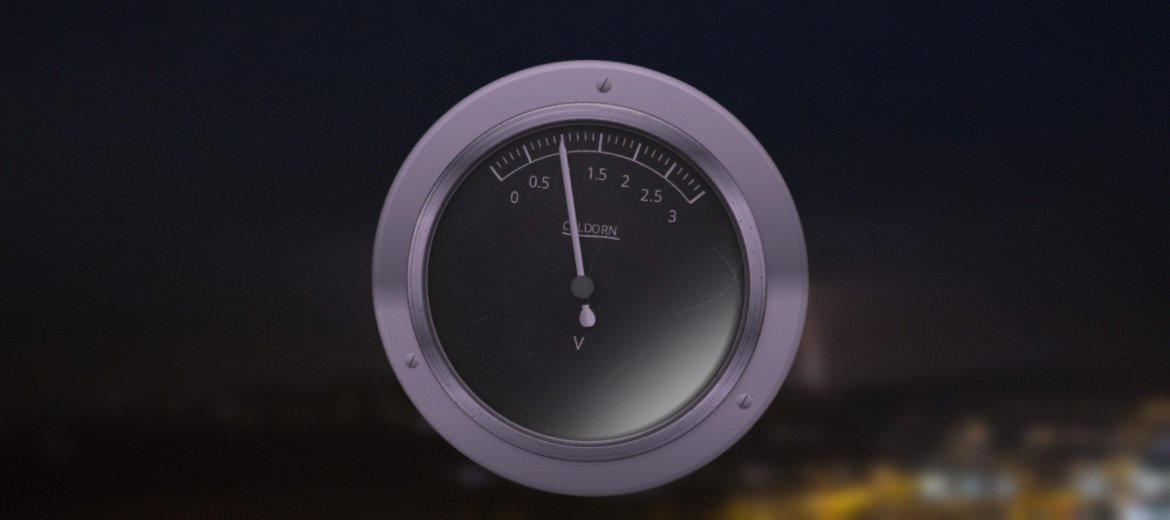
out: 1 V
